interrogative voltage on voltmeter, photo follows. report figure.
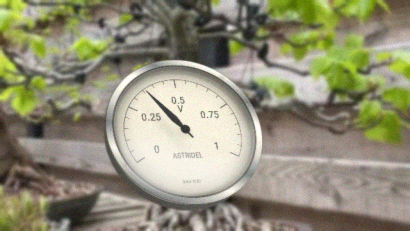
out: 0.35 V
